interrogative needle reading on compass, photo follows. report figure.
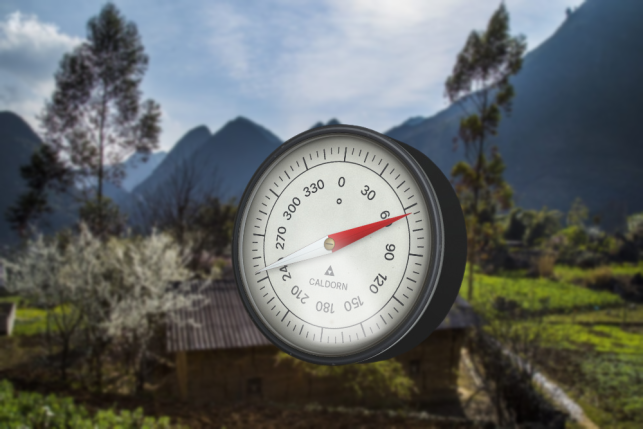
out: 65 °
